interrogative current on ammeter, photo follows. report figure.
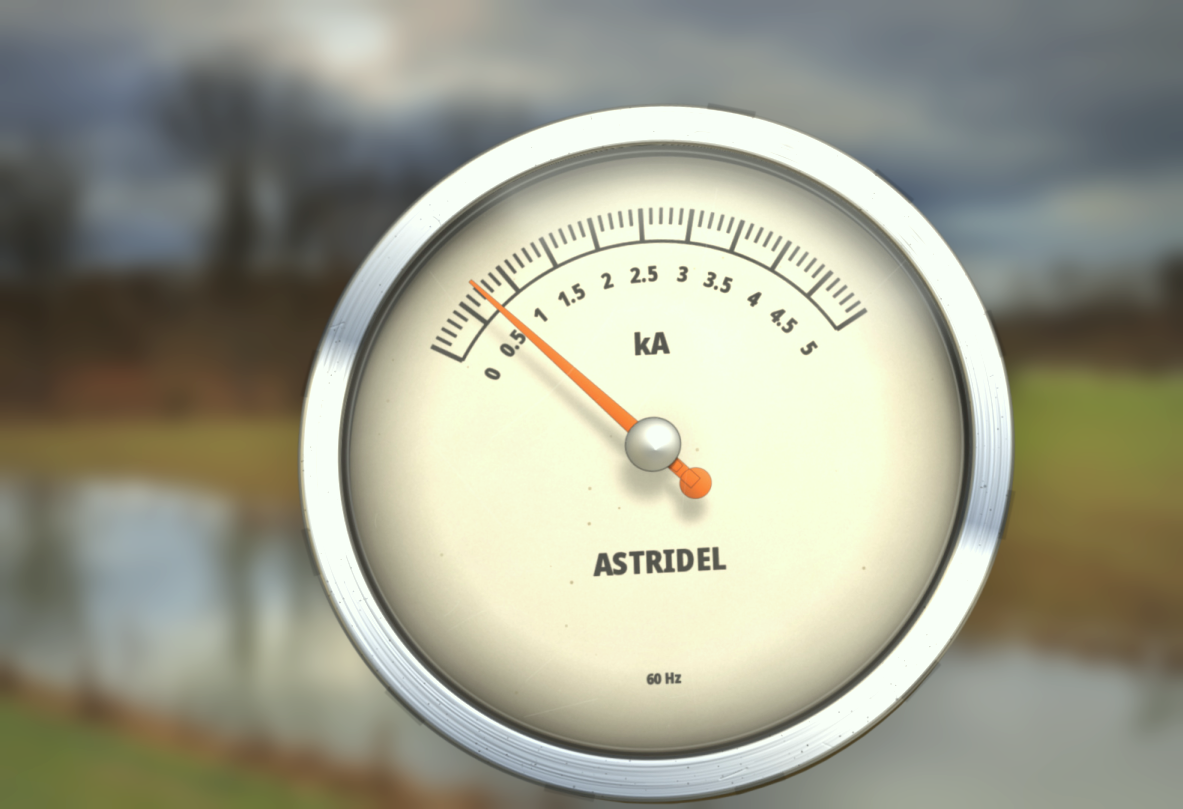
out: 0.7 kA
